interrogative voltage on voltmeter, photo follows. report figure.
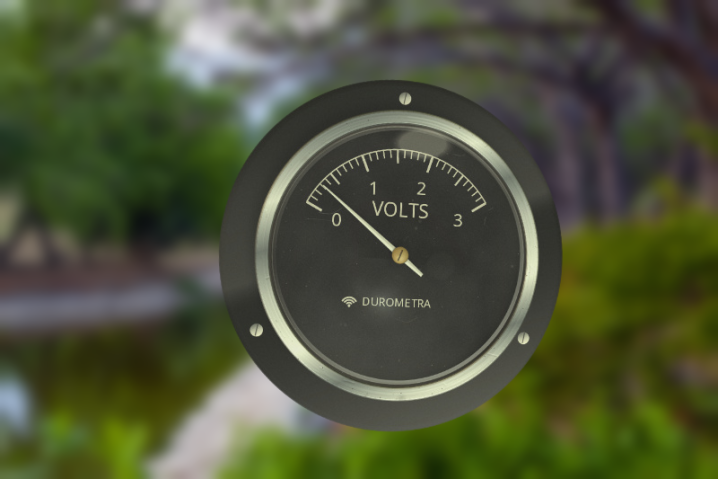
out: 0.3 V
